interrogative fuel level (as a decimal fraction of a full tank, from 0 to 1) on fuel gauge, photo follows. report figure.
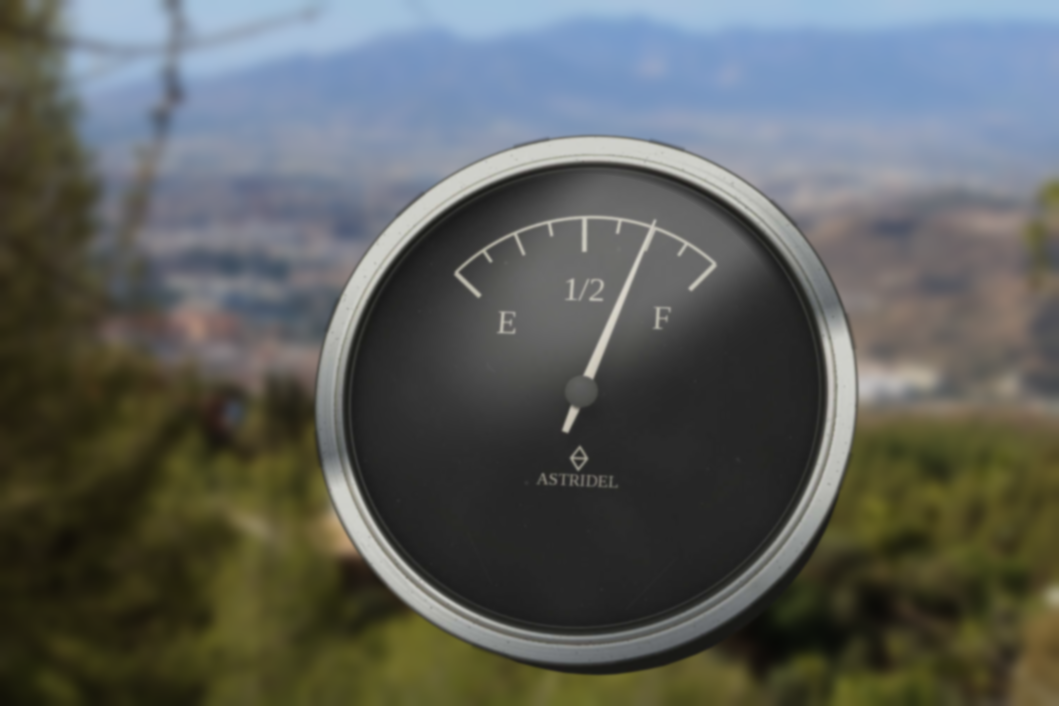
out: 0.75
